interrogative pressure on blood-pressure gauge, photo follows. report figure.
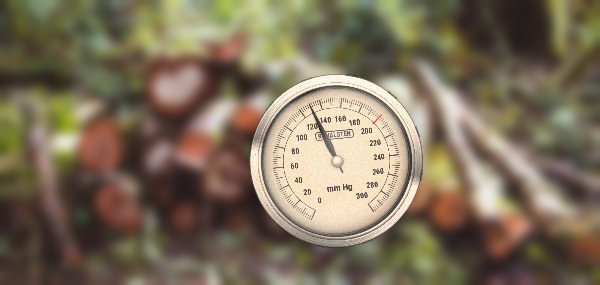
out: 130 mmHg
